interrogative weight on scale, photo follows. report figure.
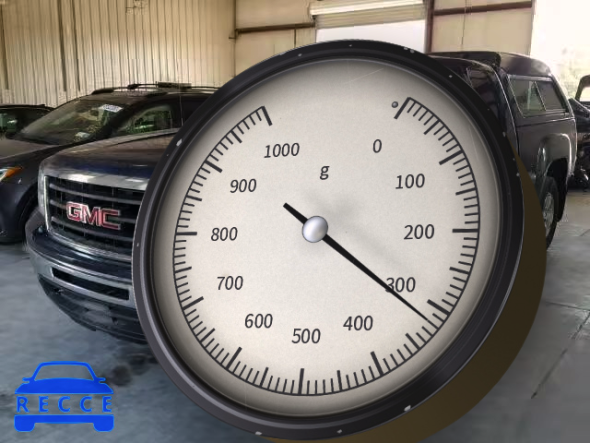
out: 320 g
